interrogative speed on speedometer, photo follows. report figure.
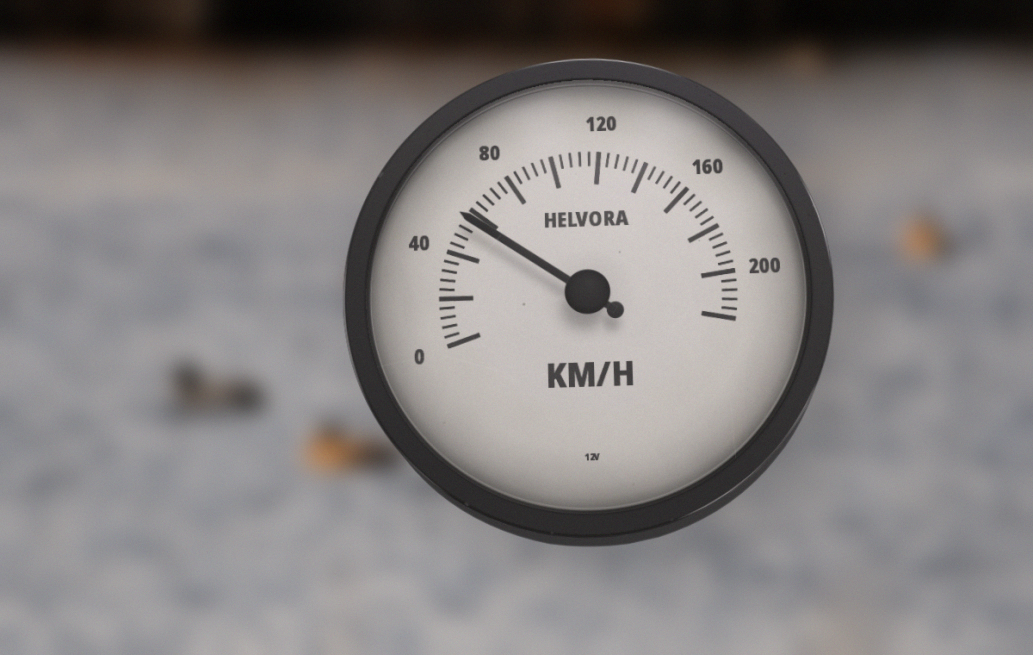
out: 56 km/h
